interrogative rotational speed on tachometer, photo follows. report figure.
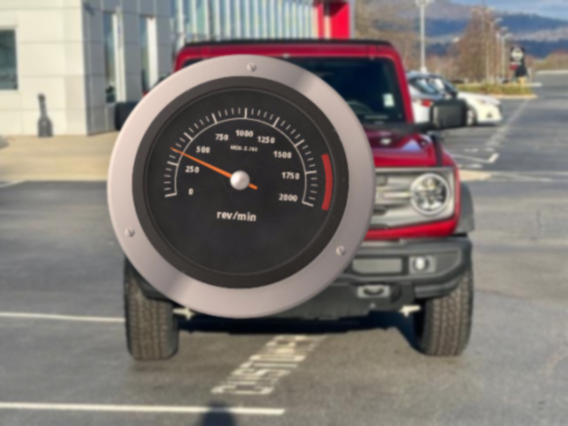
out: 350 rpm
